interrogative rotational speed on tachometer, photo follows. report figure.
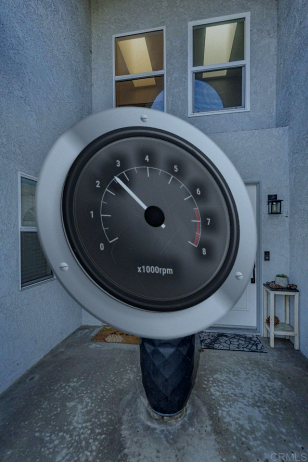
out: 2500 rpm
